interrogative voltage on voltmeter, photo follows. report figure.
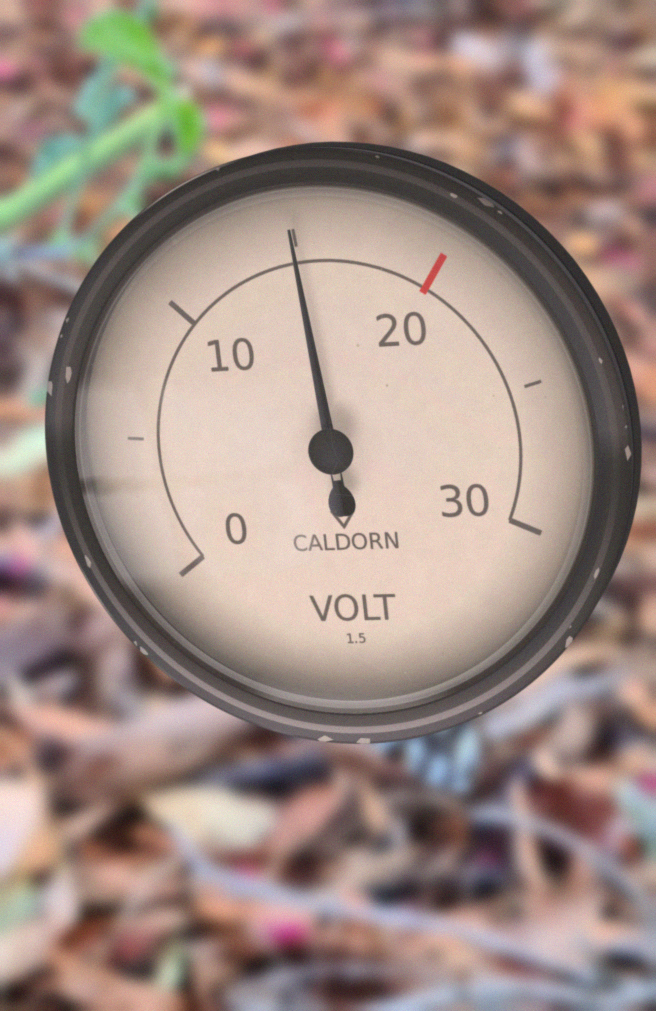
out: 15 V
